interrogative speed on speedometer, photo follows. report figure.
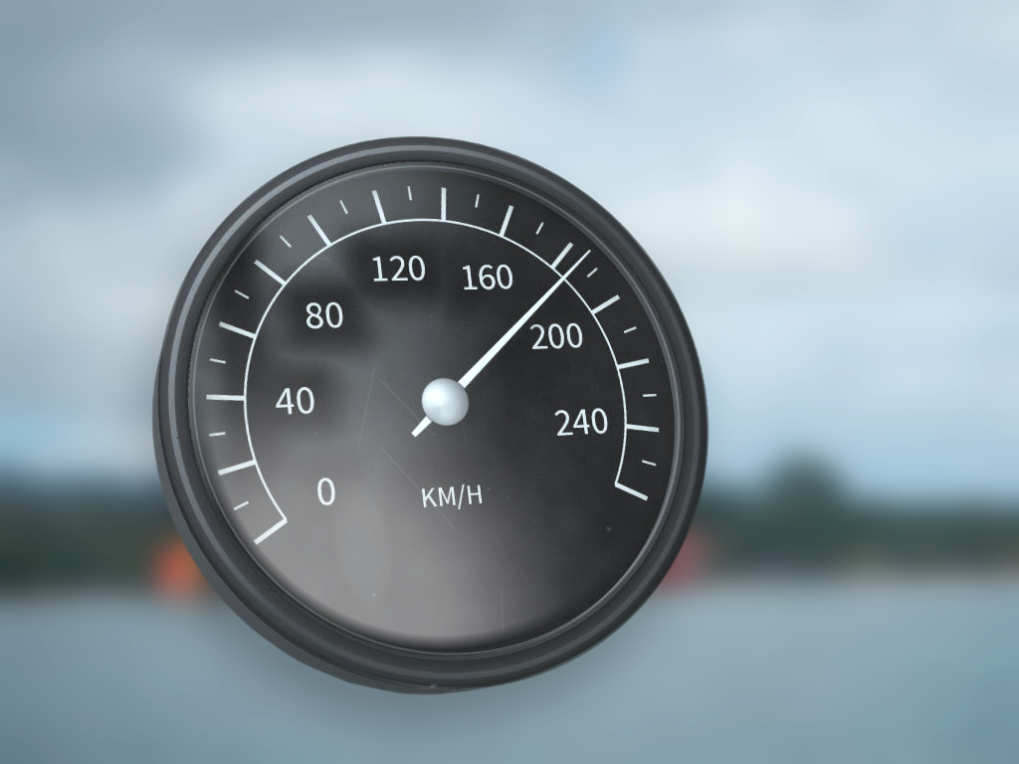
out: 185 km/h
